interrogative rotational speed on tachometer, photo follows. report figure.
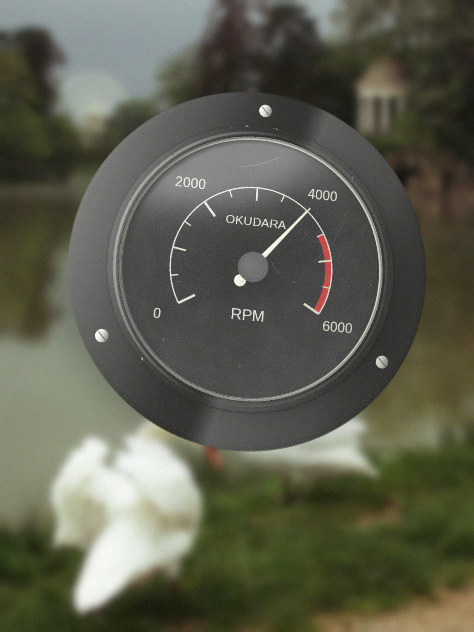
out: 4000 rpm
